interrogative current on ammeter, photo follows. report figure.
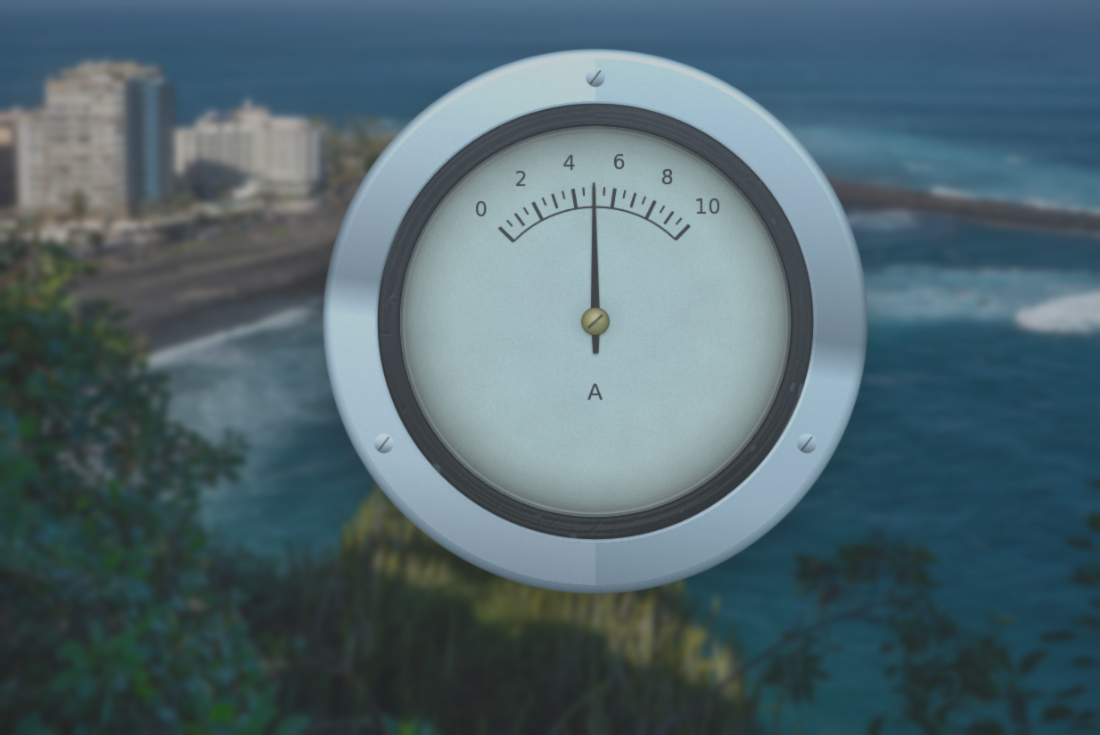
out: 5 A
